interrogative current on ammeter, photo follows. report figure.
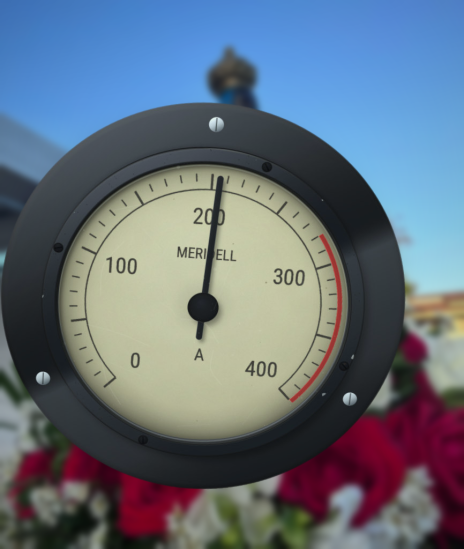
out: 205 A
